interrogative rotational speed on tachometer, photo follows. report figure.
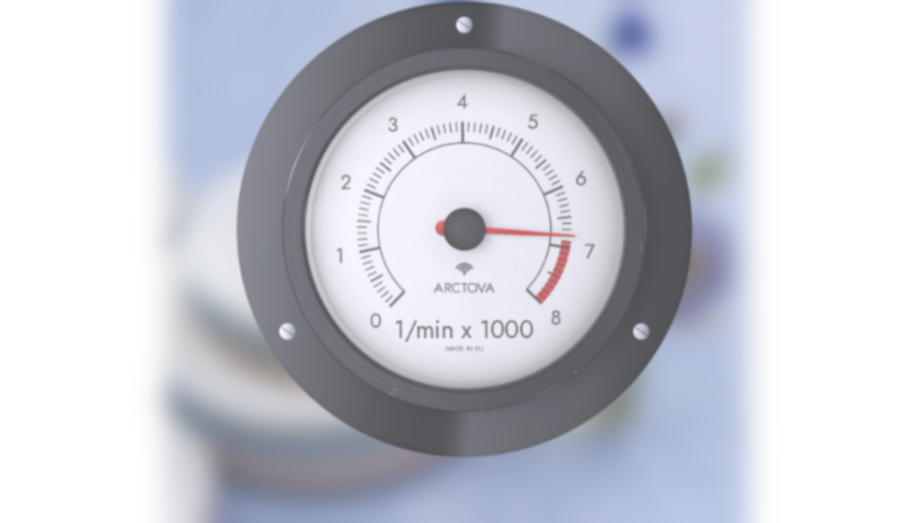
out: 6800 rpm
